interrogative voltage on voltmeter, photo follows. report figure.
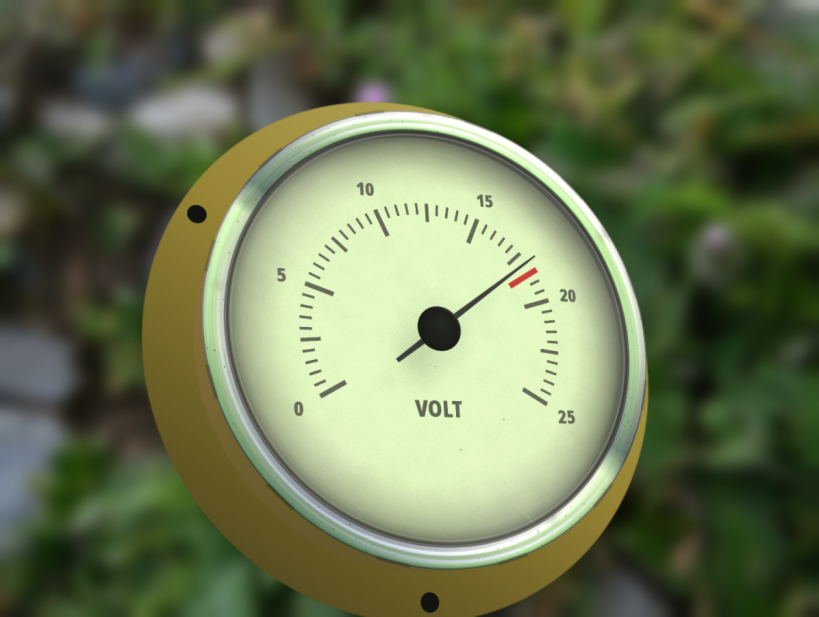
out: 18 V
